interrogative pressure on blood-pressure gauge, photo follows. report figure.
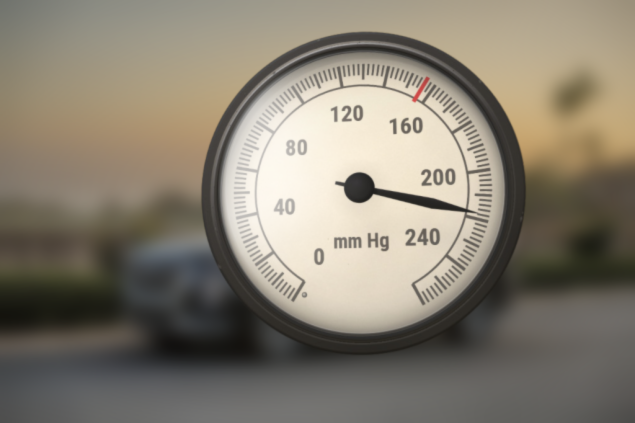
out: 218 mmHg
